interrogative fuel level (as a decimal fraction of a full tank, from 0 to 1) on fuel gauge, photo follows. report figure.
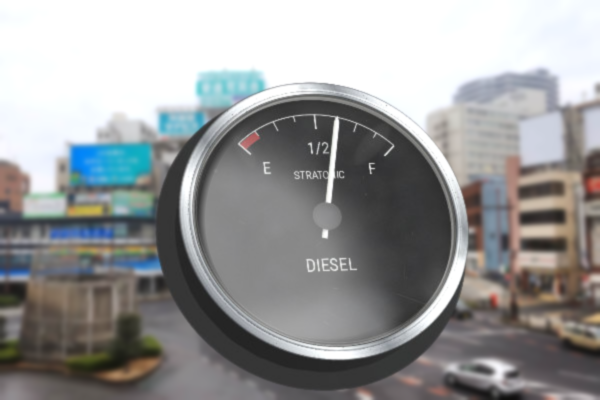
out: 0.625
